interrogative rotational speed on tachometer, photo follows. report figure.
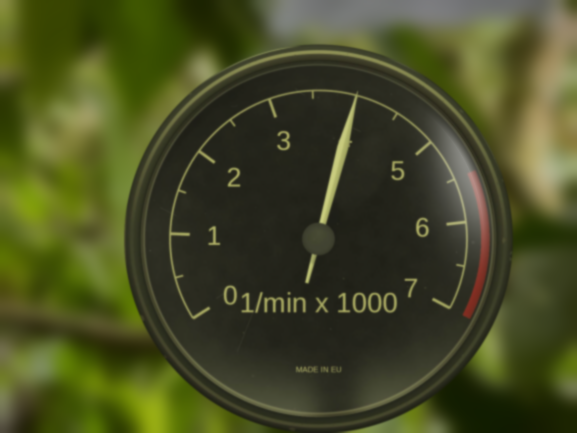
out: 4000 rpm
